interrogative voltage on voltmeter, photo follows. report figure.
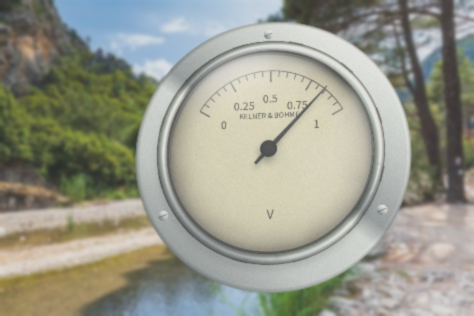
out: 0.85 V
